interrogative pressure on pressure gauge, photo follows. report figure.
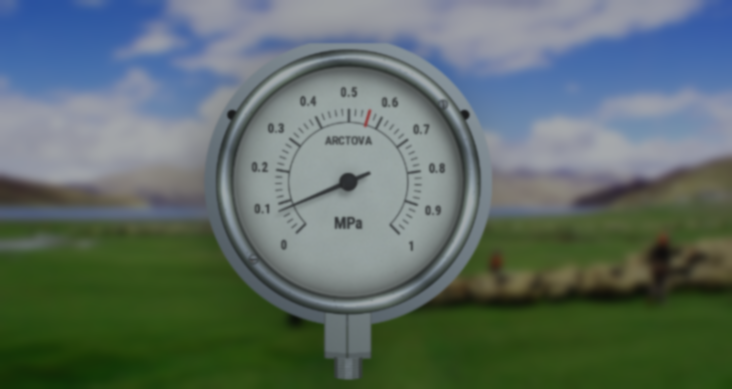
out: 0.08 MPa
